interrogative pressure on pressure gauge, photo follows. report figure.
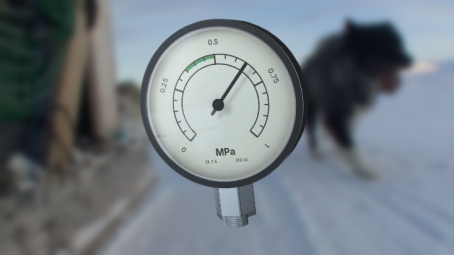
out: 0.65 MPa
